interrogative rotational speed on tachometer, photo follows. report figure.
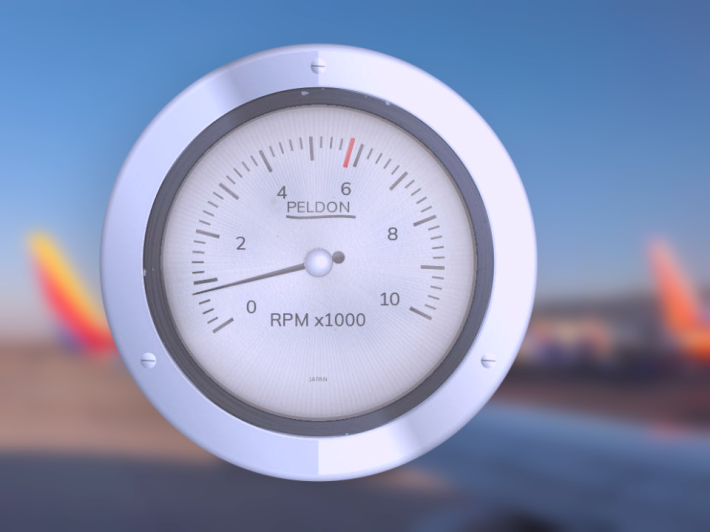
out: 800 rpm
